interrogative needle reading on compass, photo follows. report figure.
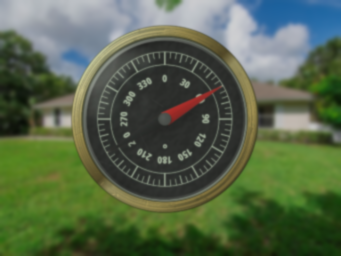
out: 60 °
